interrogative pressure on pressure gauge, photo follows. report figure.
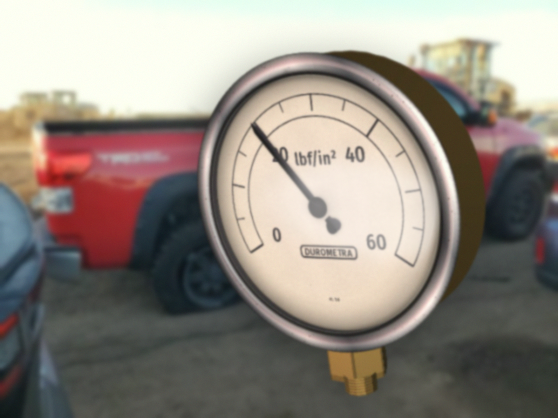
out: 20 psi
